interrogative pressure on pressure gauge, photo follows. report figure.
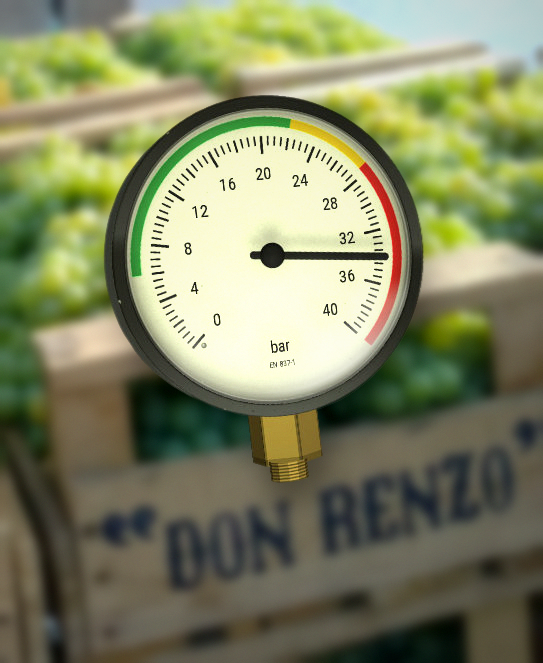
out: 34 bar
